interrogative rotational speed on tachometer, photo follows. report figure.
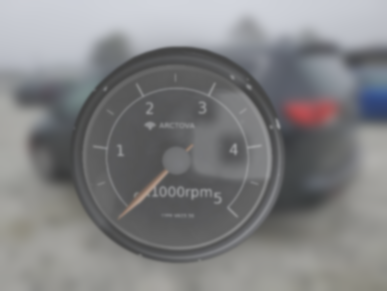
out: 0 rpm
